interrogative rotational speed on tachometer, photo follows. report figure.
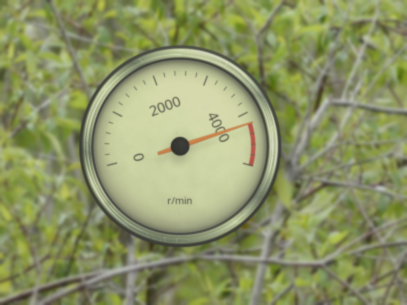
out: 4200 rpm
